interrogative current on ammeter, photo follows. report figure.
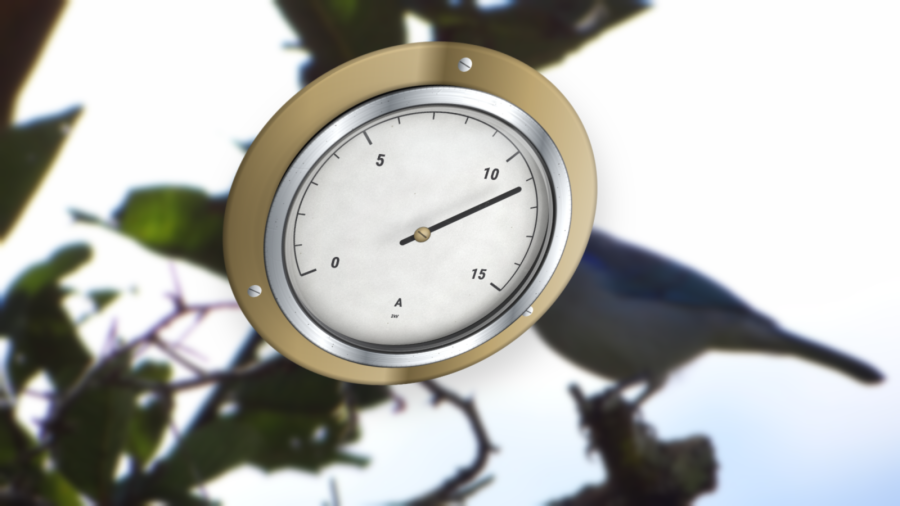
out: 11 A
